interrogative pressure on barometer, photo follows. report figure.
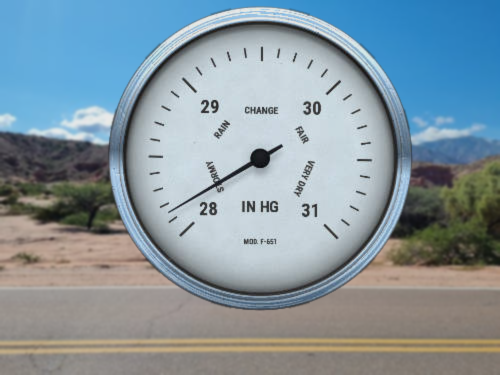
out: 28.15 inHg
